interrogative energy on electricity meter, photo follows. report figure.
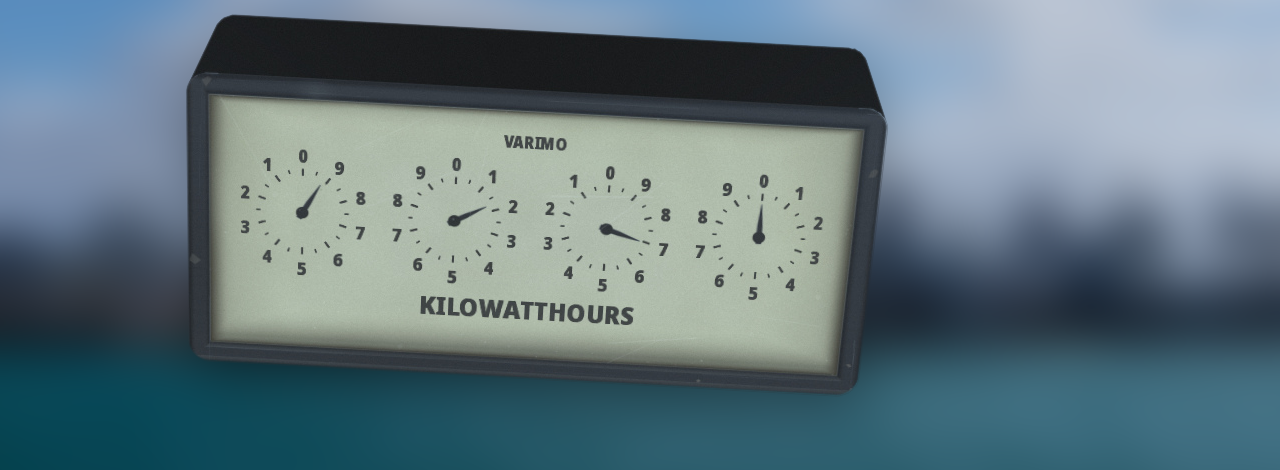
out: 9170 kWh
